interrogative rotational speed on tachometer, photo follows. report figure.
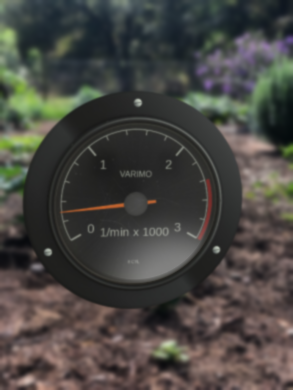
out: 300 rpm
